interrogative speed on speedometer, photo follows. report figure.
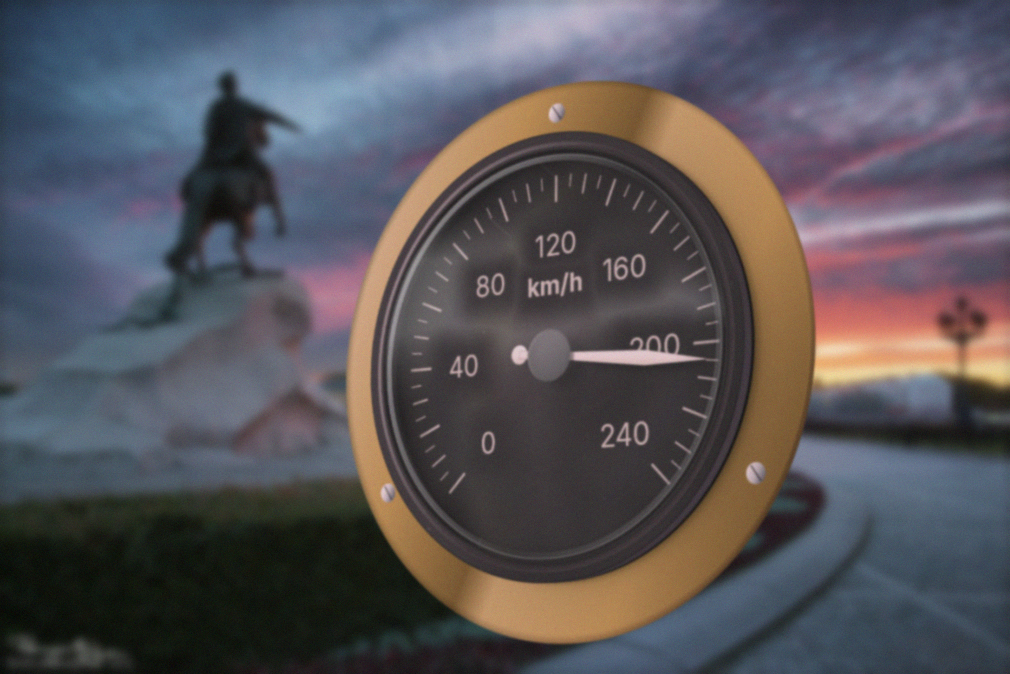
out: 205 km/h
